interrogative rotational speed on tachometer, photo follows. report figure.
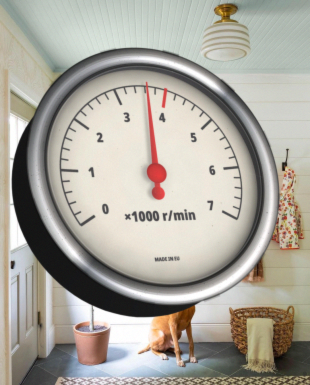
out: 3600 rpm
